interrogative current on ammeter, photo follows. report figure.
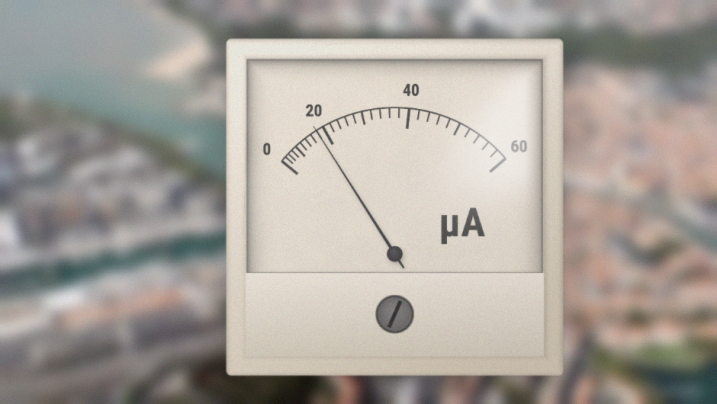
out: 18 µA
